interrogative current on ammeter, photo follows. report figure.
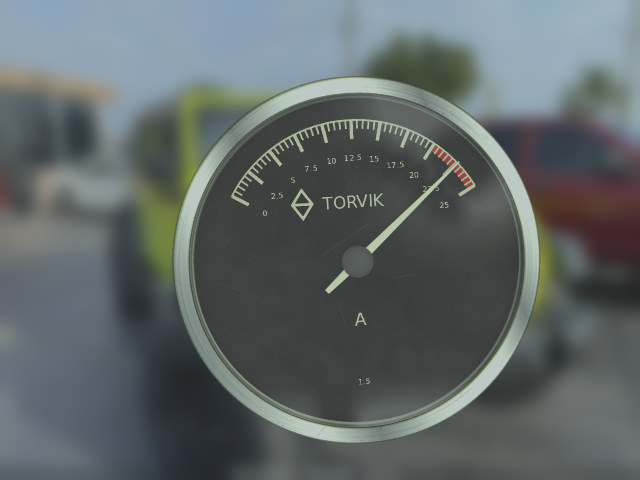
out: 22.5 A
